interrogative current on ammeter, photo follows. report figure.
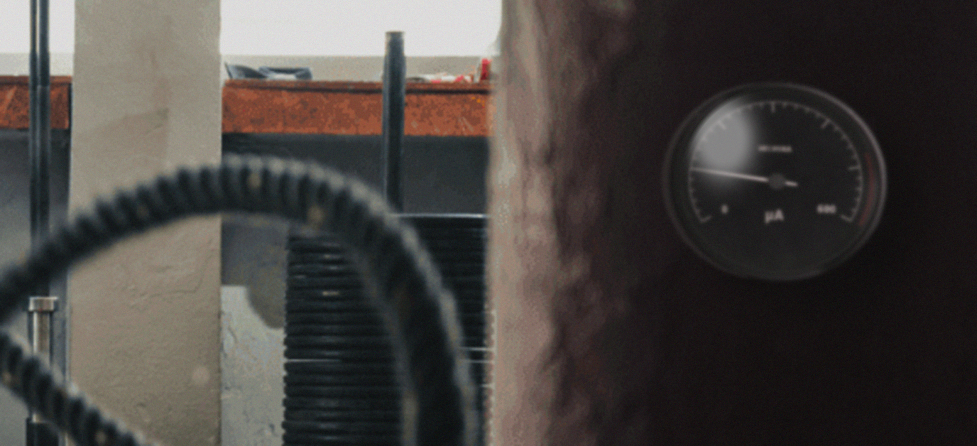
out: 100 µA
